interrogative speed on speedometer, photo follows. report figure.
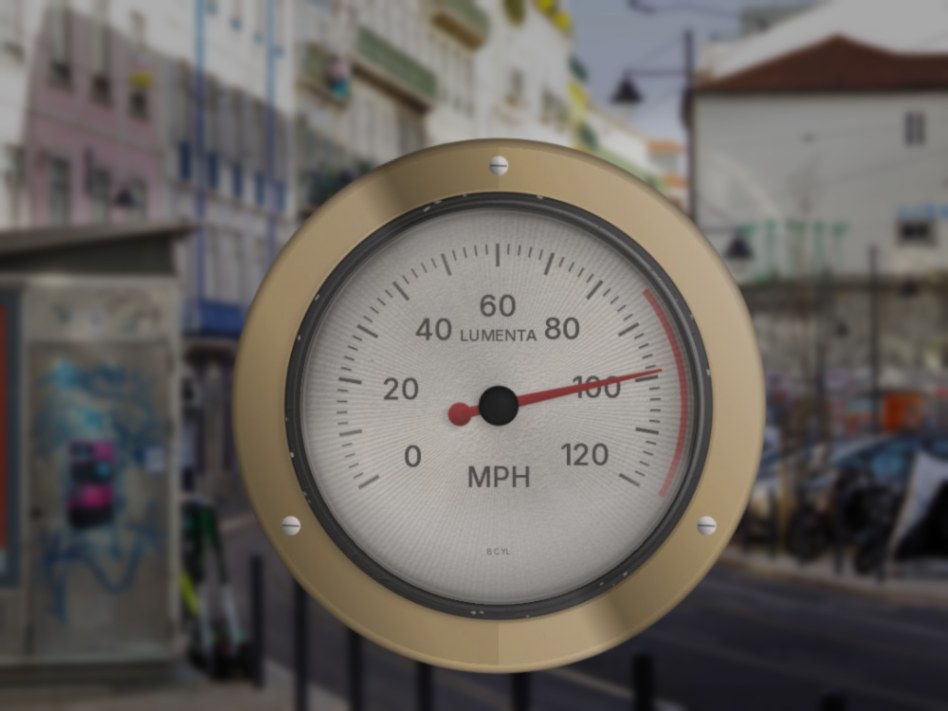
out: 99 mph
